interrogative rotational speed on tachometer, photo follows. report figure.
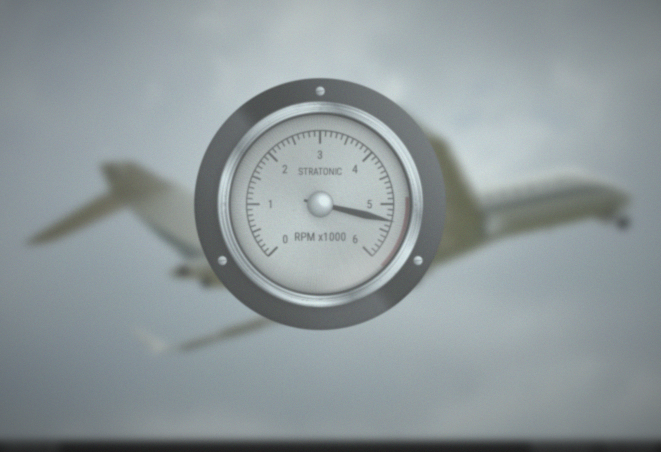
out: 5300 rpm
